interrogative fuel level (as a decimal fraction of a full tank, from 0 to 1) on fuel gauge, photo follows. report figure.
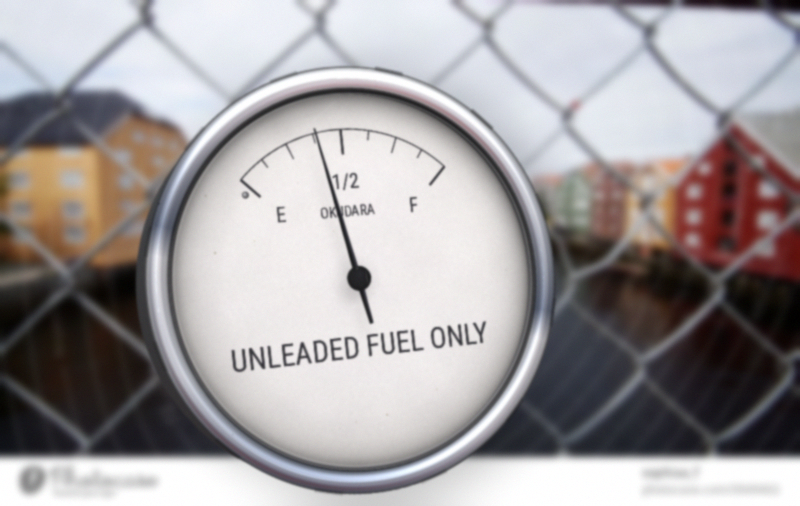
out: 0.375
